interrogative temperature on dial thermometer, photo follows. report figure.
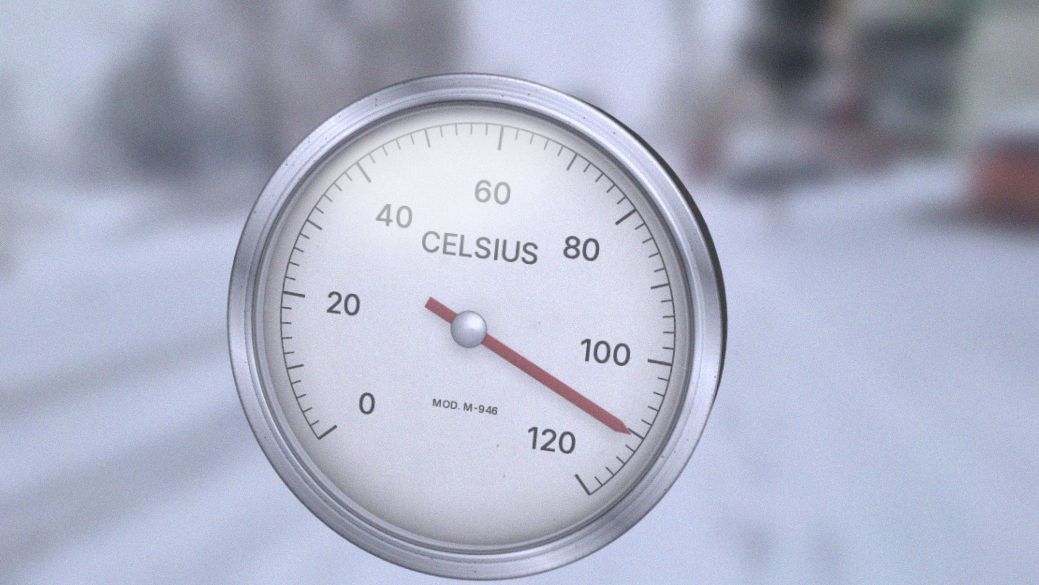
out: 110 °C
